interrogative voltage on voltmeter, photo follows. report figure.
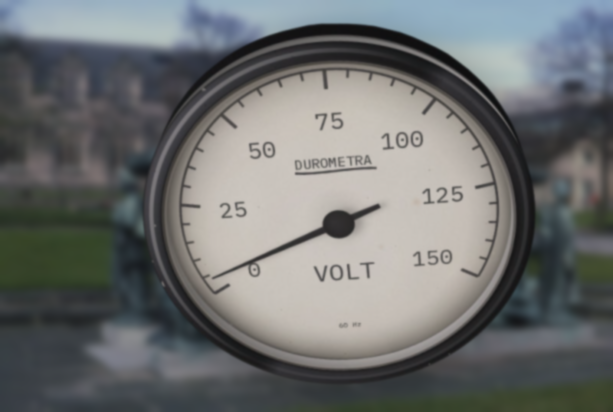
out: 5 V
